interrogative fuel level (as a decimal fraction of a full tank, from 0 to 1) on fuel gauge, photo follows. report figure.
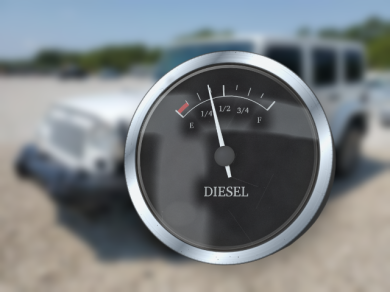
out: 0.375
